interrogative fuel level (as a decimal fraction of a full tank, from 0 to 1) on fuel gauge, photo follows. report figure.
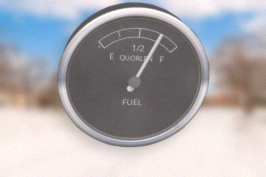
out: 0.75
